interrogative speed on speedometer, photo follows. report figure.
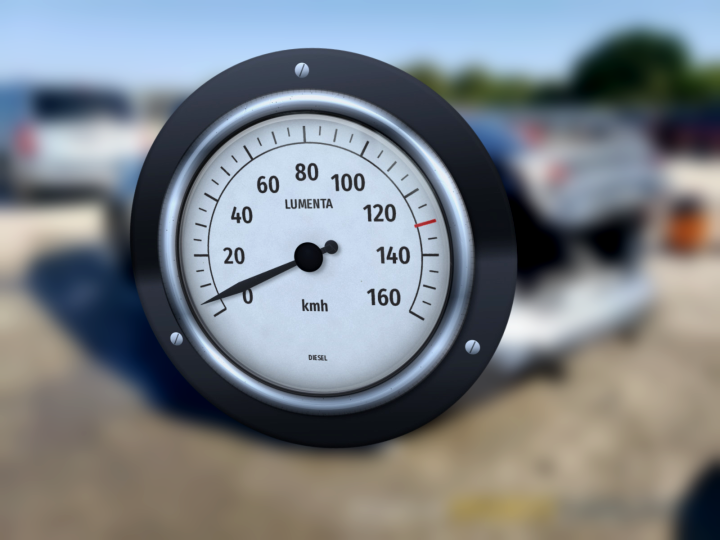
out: 5 km/h
